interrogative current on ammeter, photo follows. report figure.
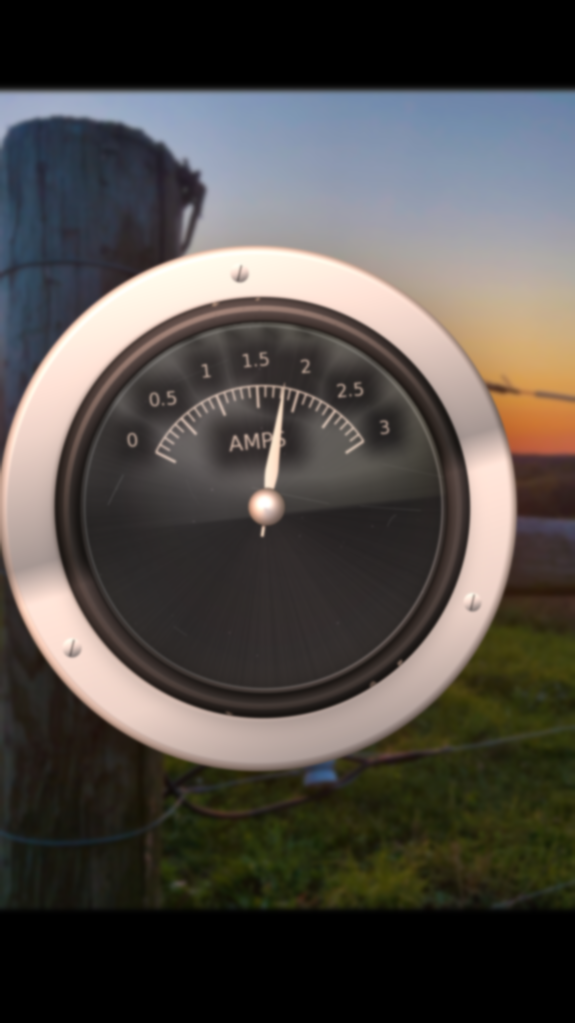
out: 1.8 A
